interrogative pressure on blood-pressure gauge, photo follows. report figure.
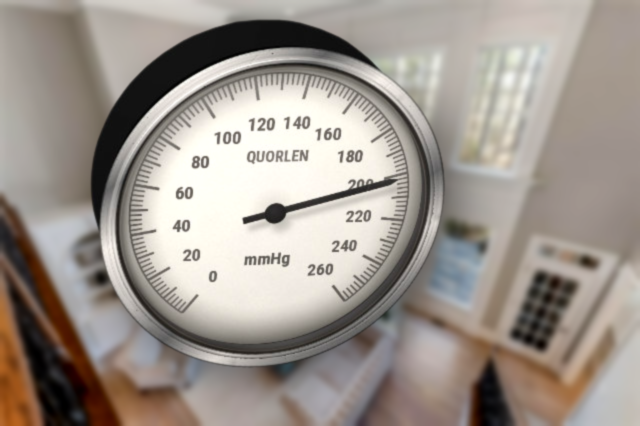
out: 200 mmHg
